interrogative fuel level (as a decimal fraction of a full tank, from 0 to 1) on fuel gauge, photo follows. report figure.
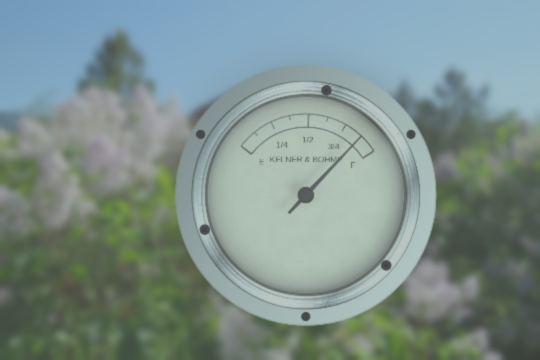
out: 0.875
